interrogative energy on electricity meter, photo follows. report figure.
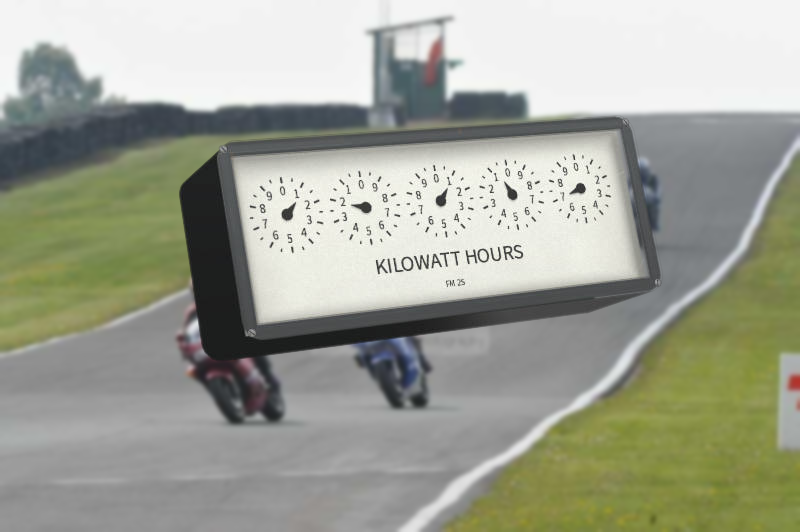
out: 12107 kWh
